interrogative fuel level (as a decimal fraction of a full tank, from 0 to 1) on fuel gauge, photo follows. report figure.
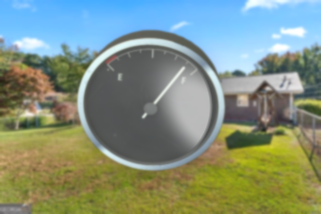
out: 0.875
